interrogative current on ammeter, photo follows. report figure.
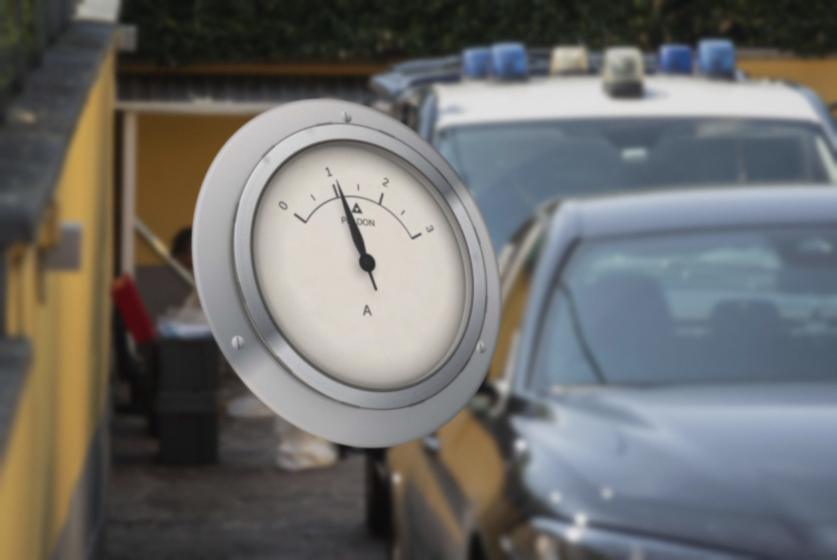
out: 1 A
